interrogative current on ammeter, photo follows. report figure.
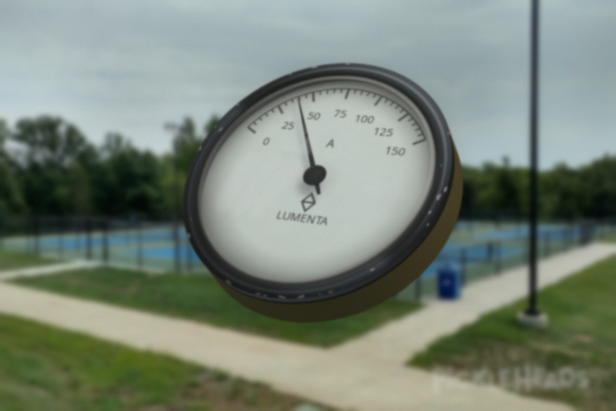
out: 40 A
